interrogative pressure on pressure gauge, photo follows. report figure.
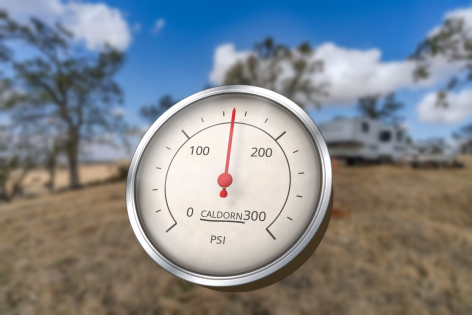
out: 150 psi
